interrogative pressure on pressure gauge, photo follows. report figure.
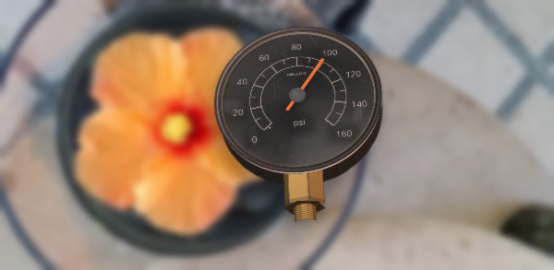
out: 100 psi
